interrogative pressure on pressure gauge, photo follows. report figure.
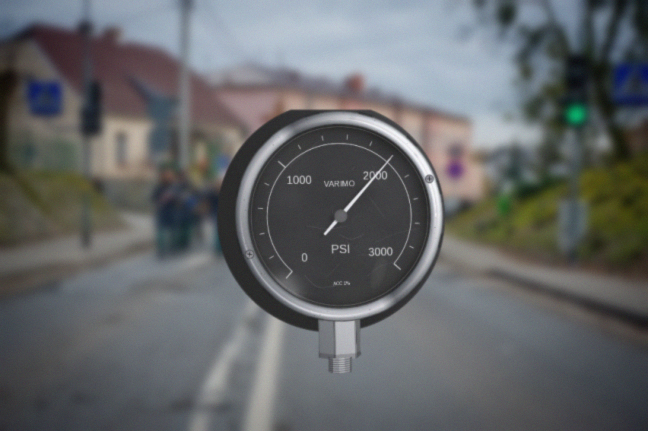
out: 2000 psi
